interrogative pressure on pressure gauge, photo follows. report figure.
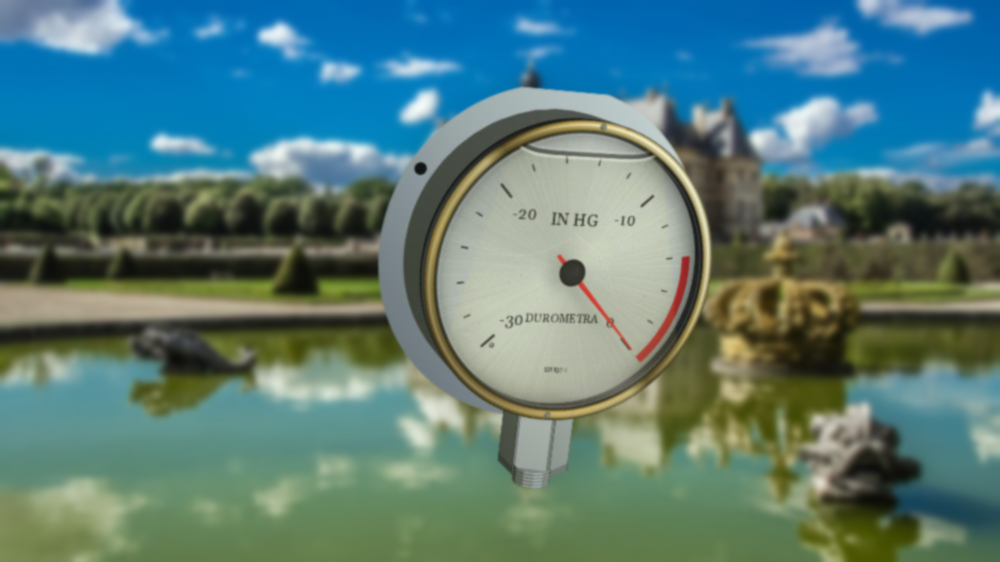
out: 0 inHg
